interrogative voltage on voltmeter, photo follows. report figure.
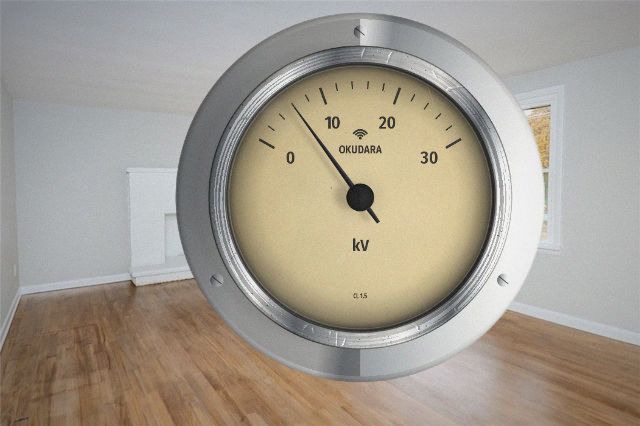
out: 6 kV
